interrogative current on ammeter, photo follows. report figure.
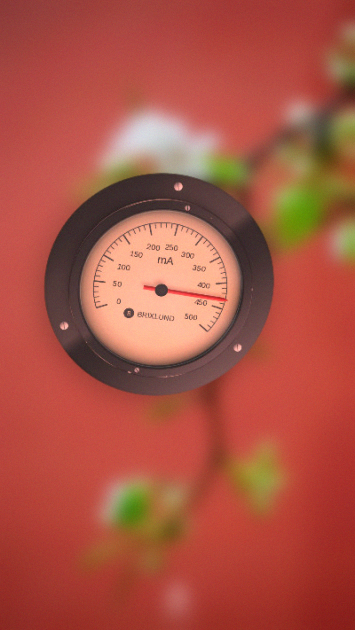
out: 430 mA
